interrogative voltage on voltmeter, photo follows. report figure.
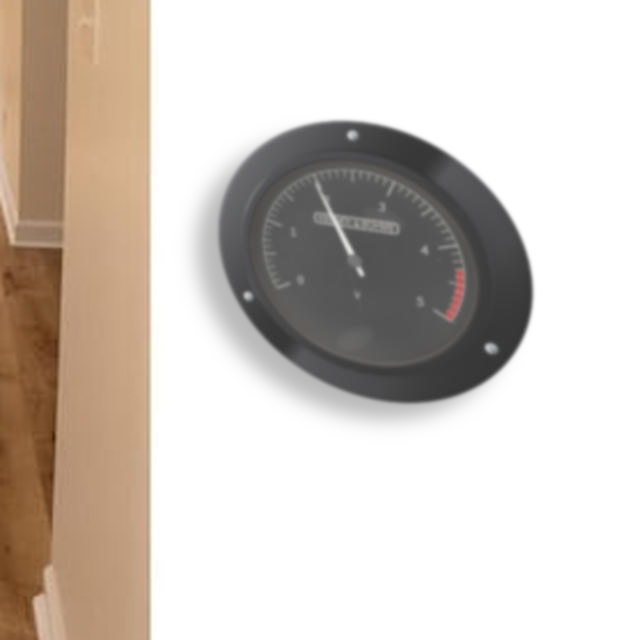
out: 2 V
